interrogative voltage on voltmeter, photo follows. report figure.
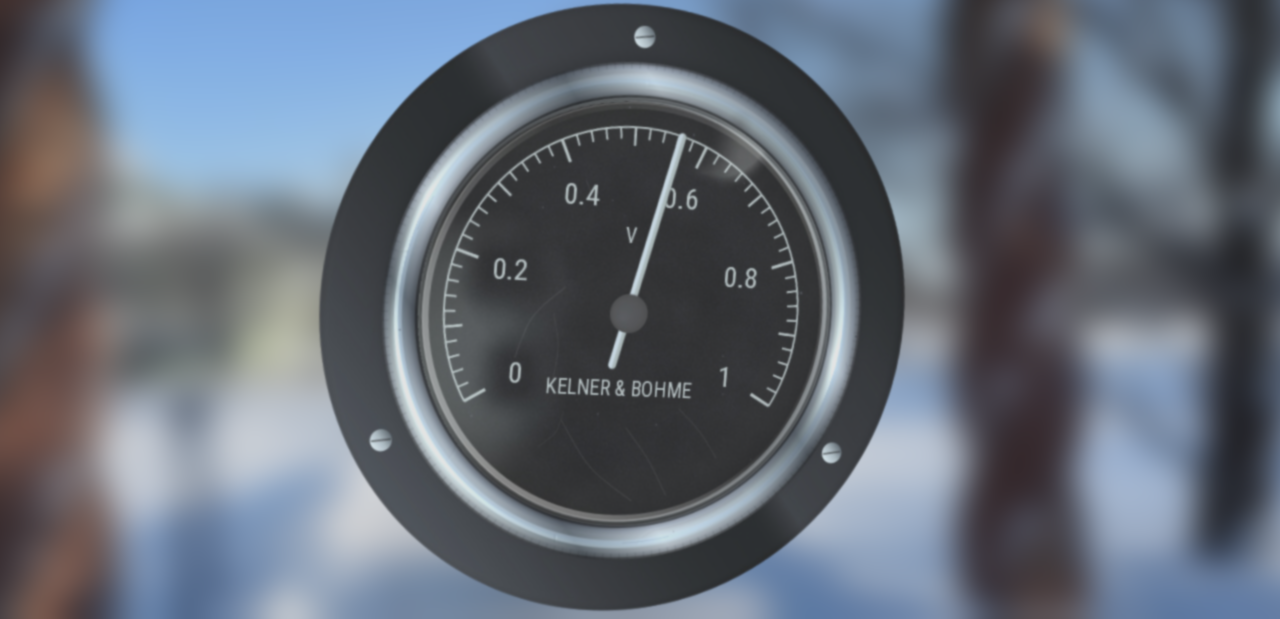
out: 0.56 V
